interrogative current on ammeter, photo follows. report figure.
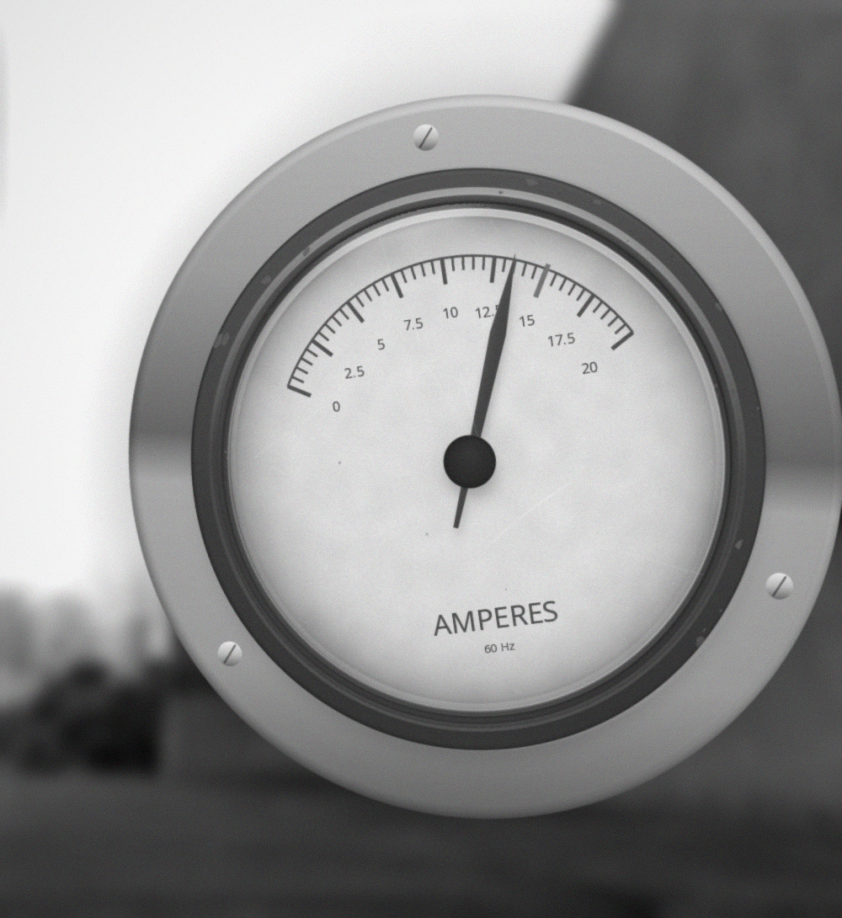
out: 13.5 A
